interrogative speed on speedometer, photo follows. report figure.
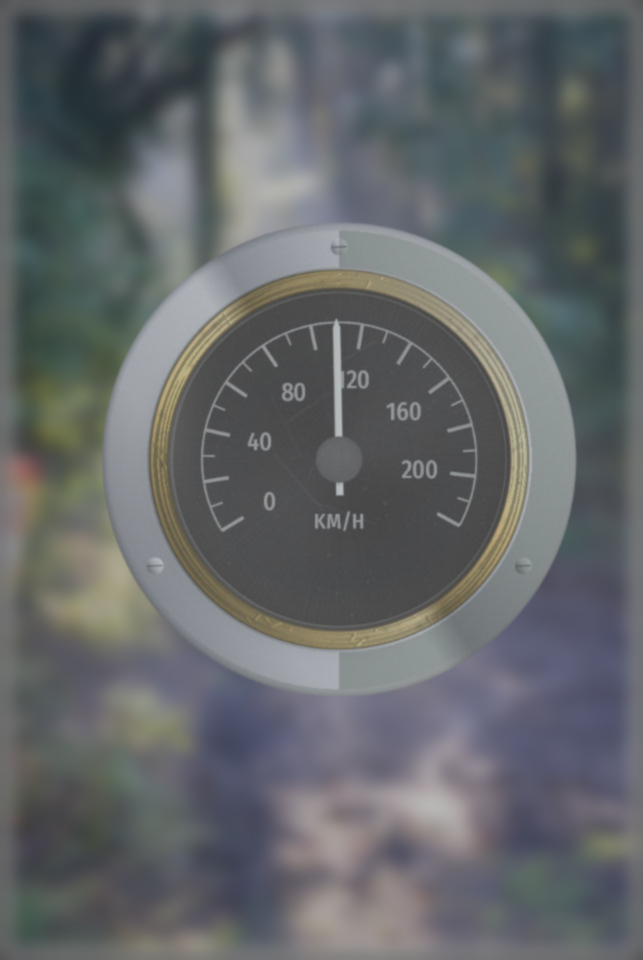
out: 110 km/h
